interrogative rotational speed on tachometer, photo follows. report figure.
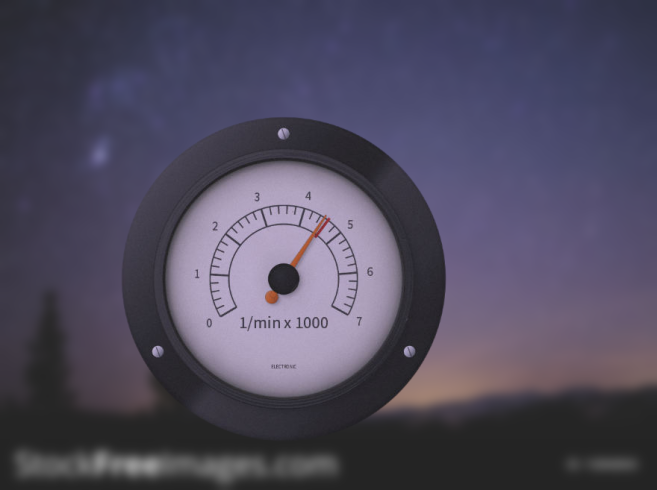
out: 4500 rpm
